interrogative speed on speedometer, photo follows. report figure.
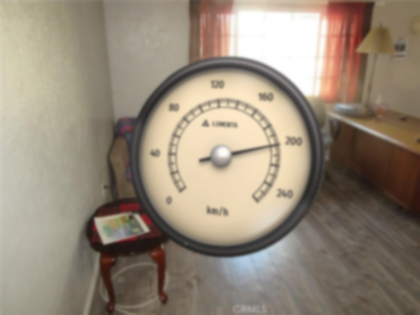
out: 200 km/h
